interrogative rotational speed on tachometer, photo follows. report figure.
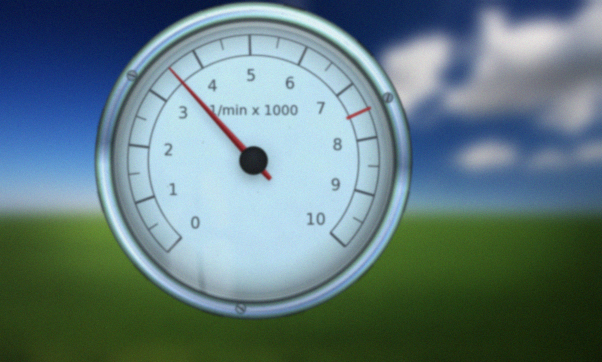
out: 3500 rpm
